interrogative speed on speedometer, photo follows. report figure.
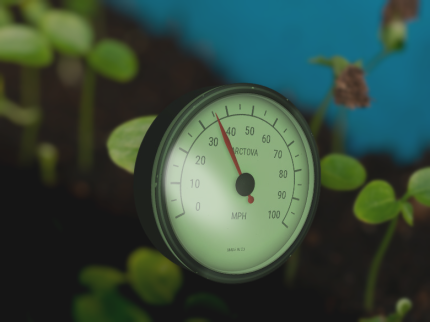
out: 35 mph
